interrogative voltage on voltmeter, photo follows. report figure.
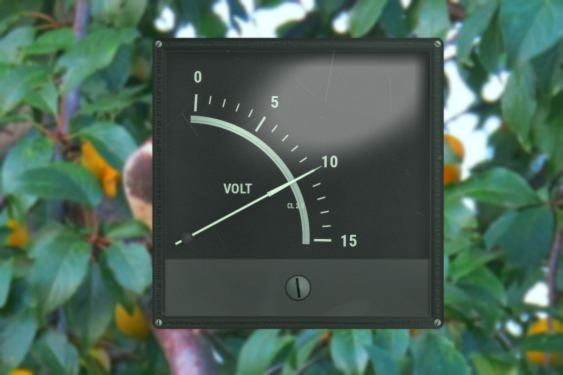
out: 10 V
